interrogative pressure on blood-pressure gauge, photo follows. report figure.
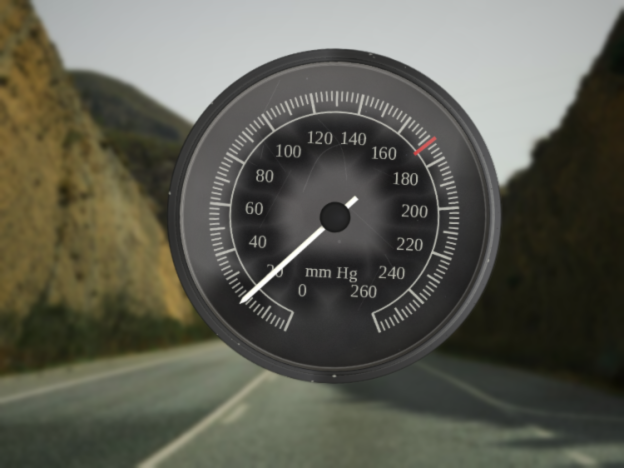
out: 20 mmHg
